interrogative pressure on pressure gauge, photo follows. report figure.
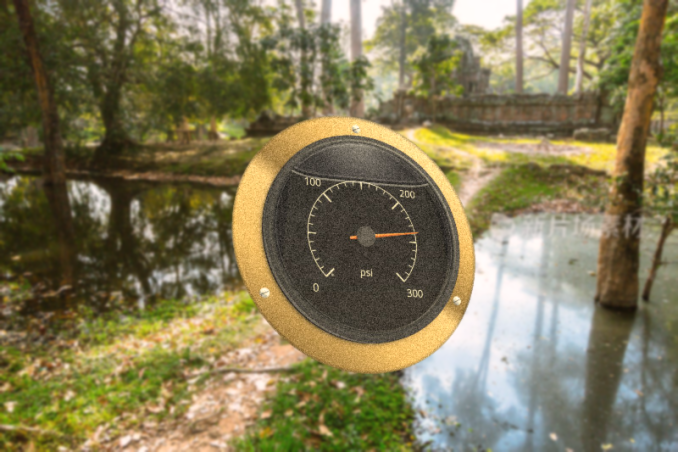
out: 240 psi
